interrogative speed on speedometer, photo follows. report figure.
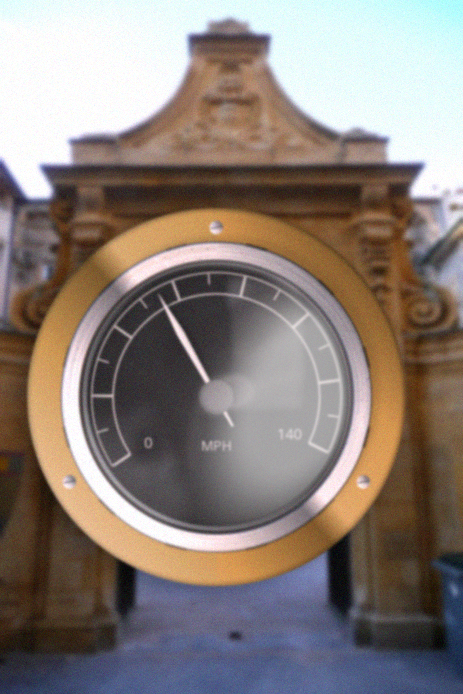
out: 55 mph
